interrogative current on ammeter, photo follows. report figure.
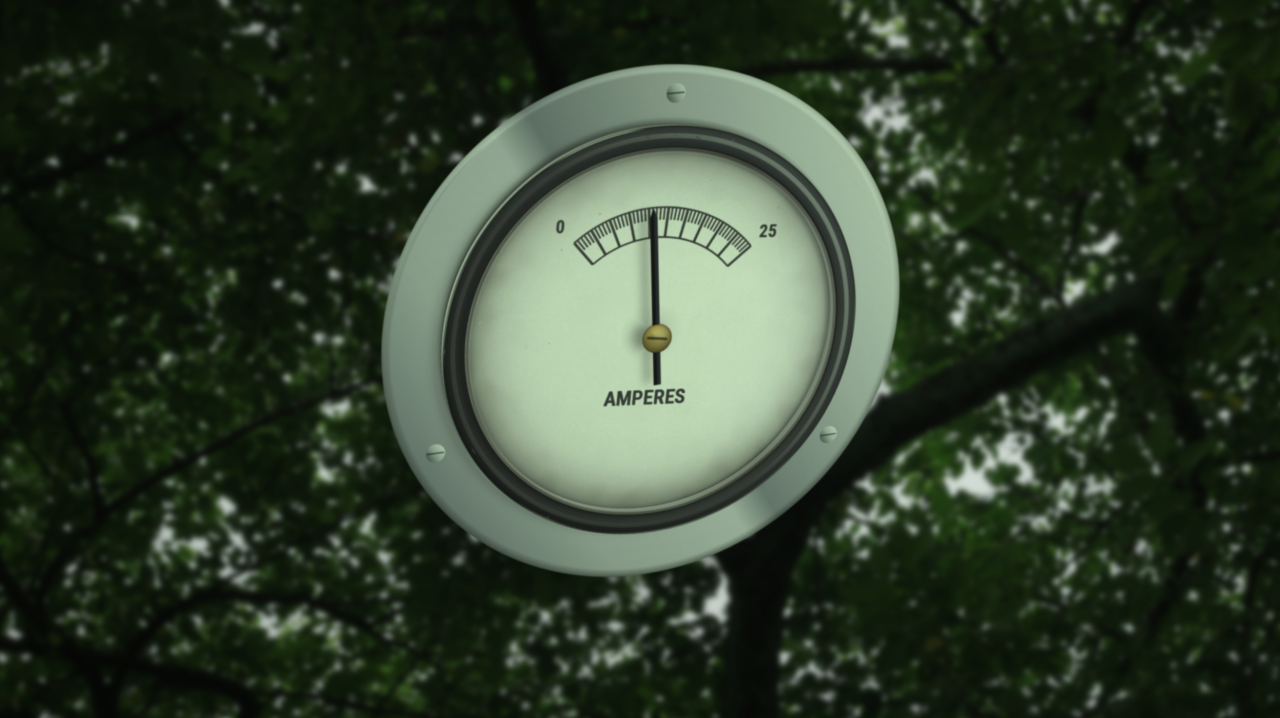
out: 10 A
